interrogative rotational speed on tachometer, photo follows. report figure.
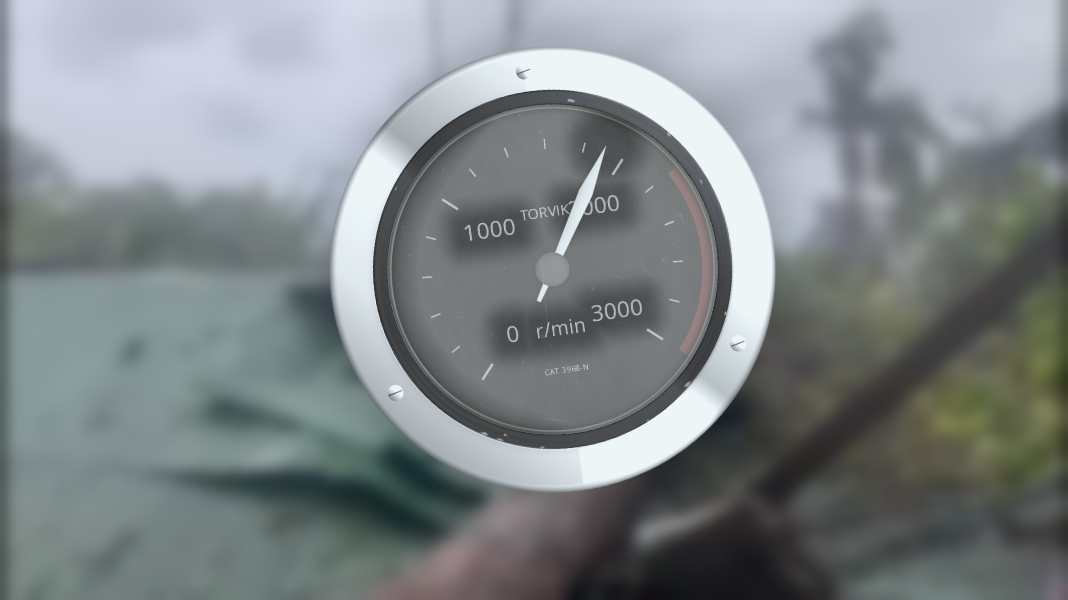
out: 1900 rpm
